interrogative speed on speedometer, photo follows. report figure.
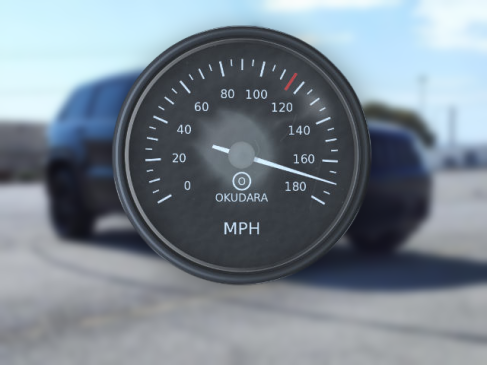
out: 170 mph
